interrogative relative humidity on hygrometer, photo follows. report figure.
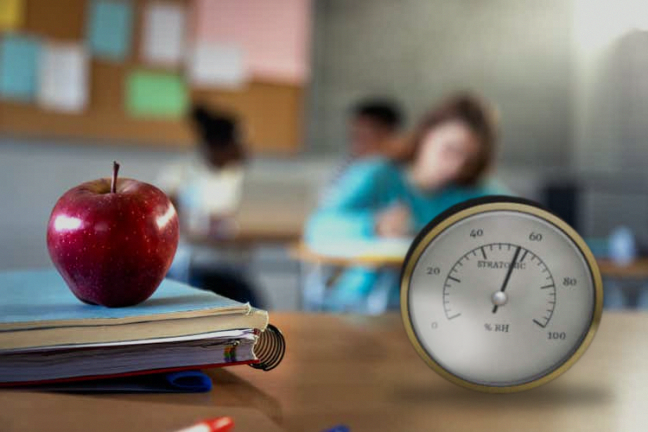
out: 56 %
